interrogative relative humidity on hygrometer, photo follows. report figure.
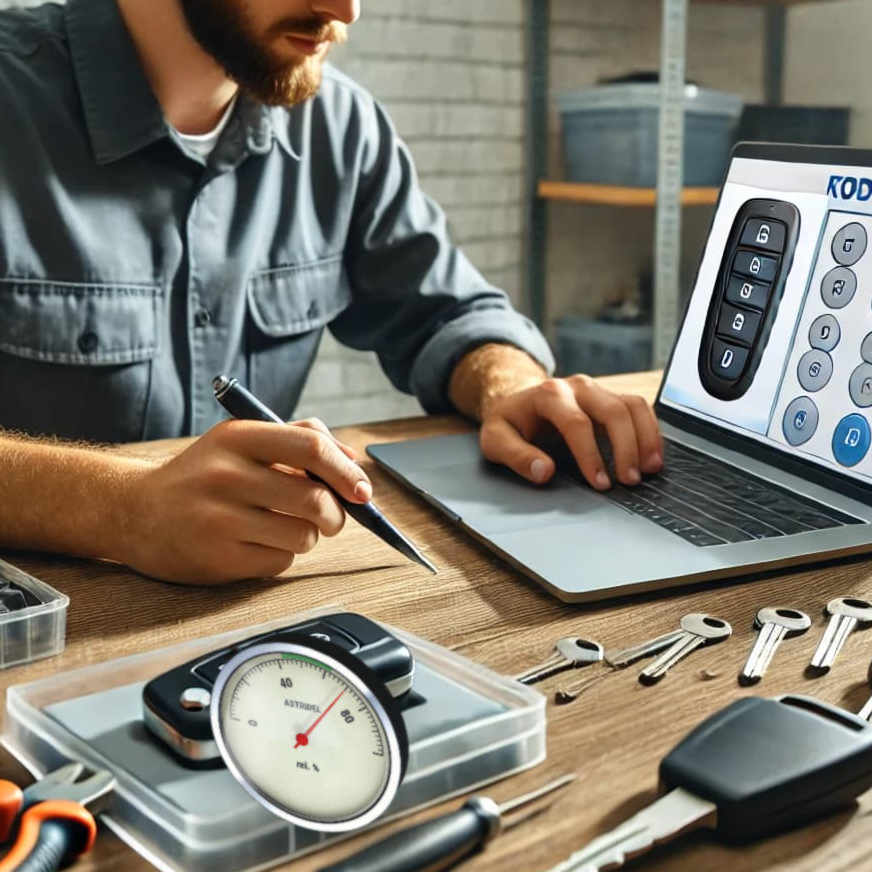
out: 70 %
